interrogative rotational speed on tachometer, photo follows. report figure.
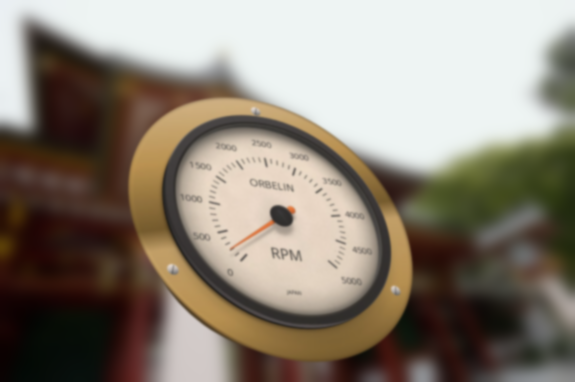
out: 200 rpm
